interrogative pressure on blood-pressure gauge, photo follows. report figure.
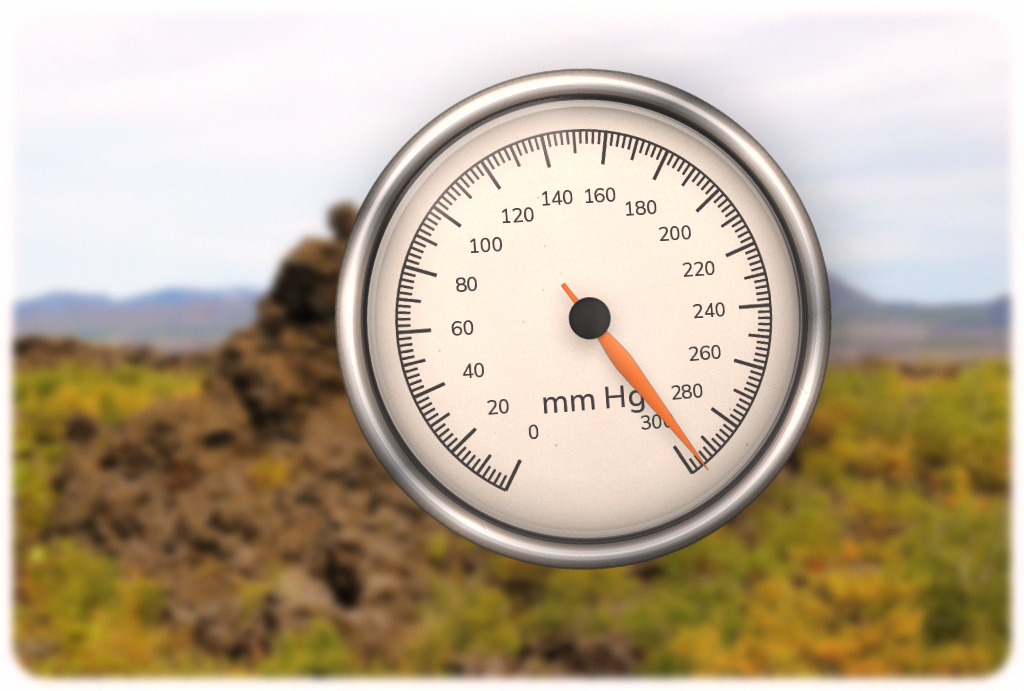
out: 296 mmHg
